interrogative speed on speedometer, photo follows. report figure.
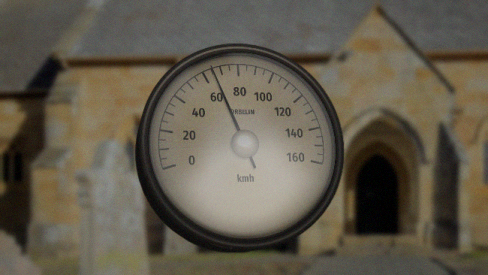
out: 65 km/h
